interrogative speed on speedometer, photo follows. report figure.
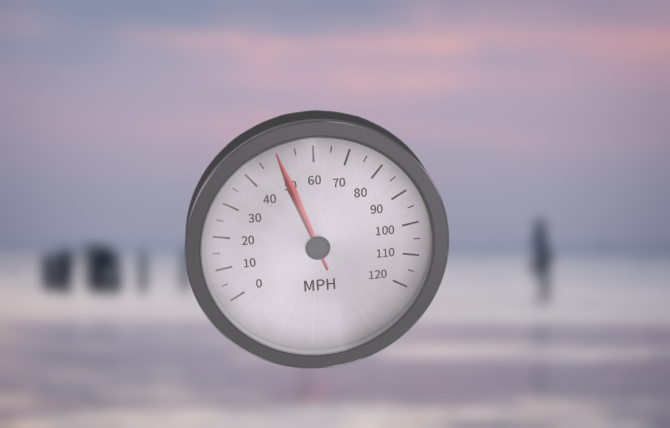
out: 50 mph
